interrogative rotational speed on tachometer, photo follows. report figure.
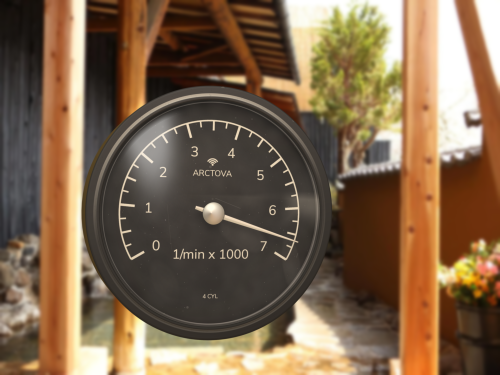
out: 6625 rpm
